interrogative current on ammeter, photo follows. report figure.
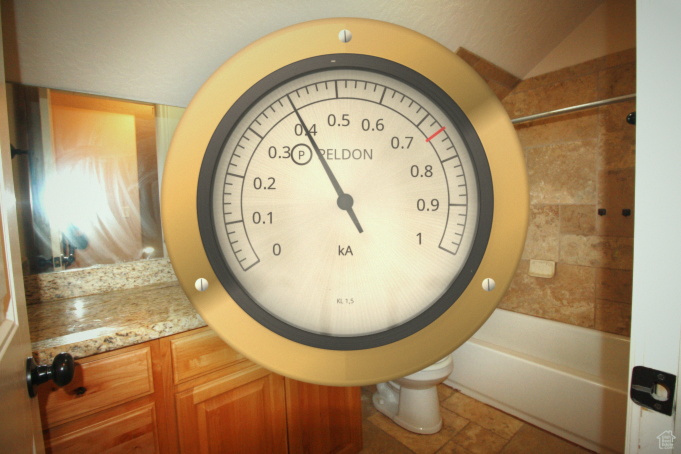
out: 0.4 kA
